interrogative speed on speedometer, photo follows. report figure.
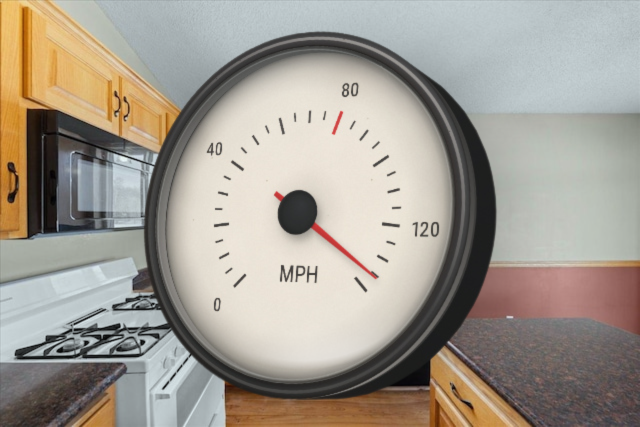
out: 135 mph
